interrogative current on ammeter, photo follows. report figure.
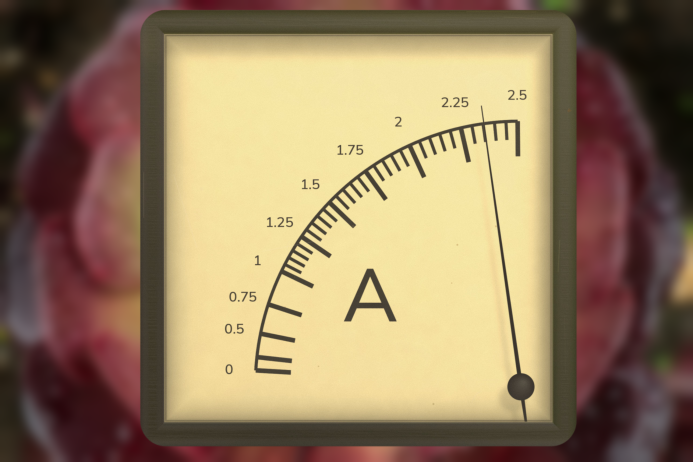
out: 2.35 A
